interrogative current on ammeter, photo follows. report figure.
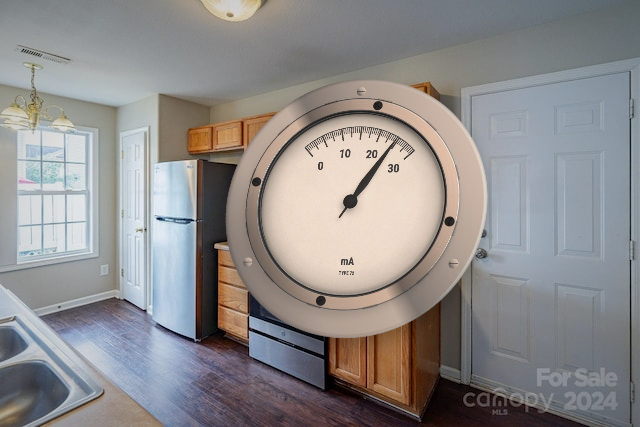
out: 25 mA
